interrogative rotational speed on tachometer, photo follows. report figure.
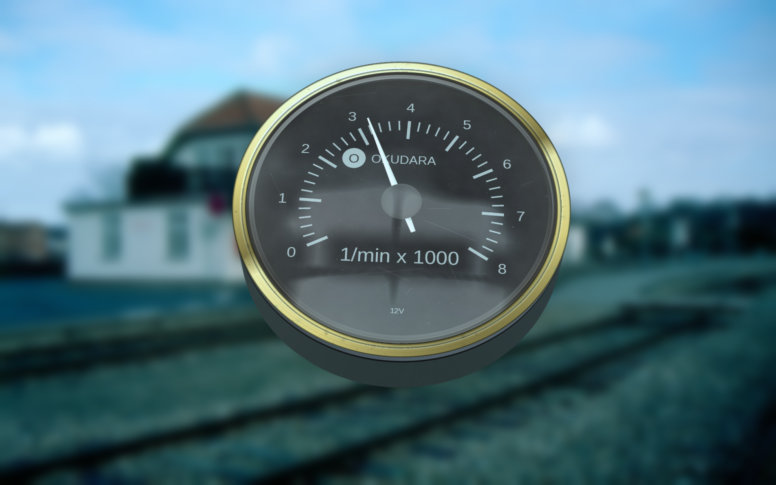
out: 3200 rpm
